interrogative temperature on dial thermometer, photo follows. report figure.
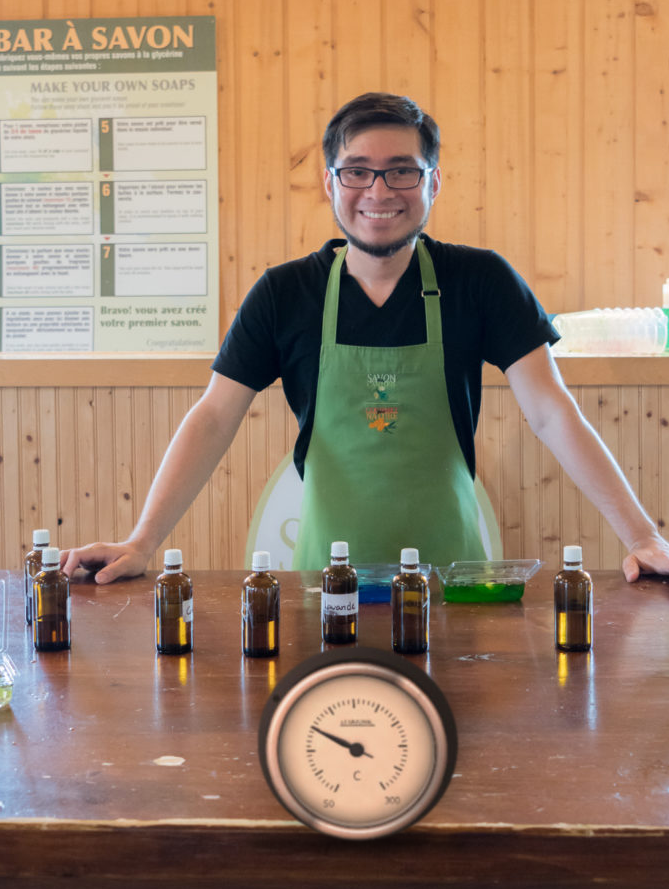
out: 125 °C
